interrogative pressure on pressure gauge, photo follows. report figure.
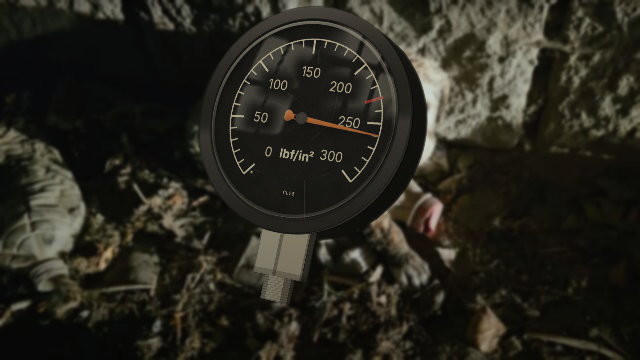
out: 260 psi
